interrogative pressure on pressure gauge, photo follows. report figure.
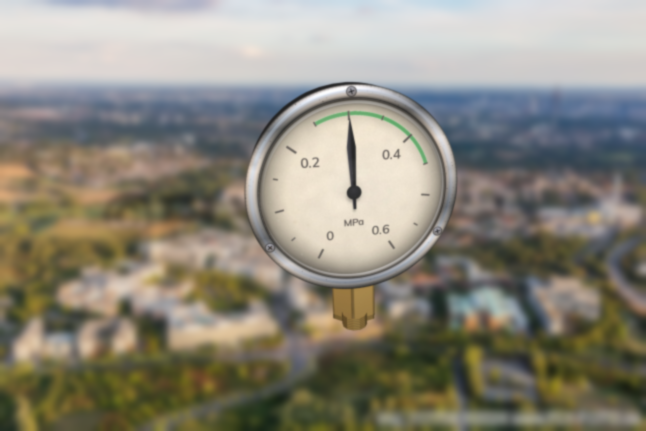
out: 0.3 MPa
